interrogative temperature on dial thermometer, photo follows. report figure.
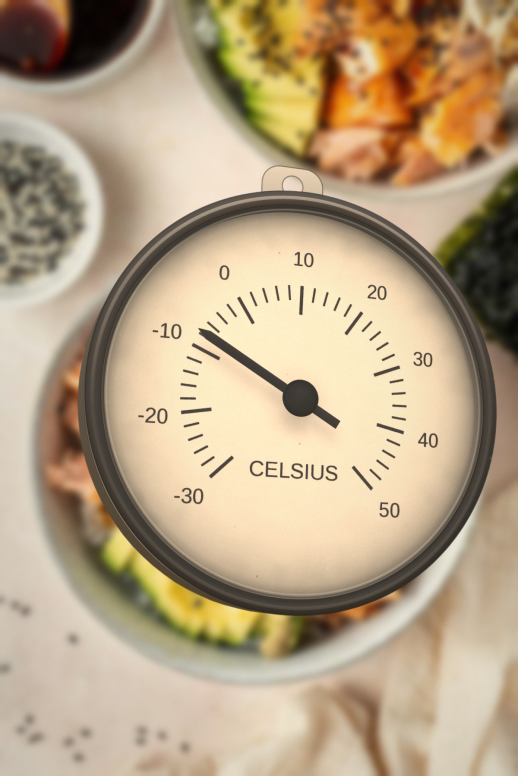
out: -8 °C
